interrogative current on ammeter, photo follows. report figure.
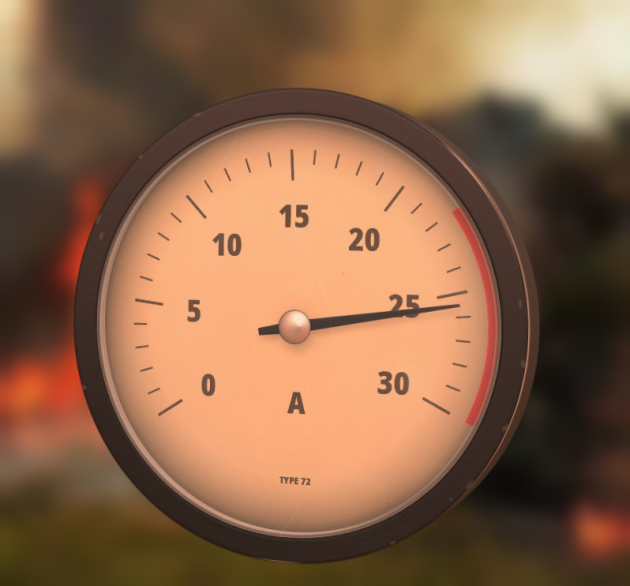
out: 25.5 A
